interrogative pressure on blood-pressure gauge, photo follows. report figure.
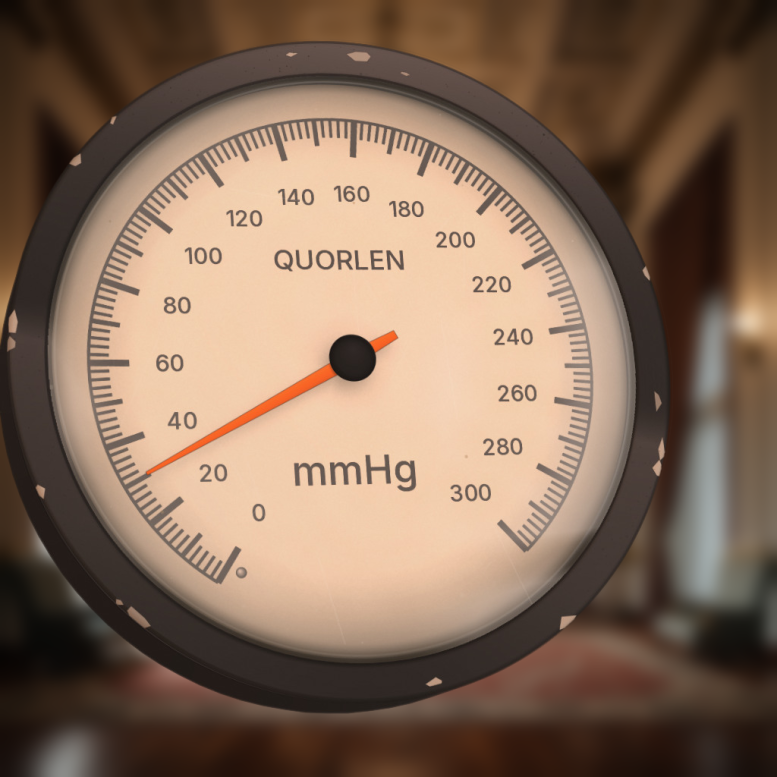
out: 30 mmHg
